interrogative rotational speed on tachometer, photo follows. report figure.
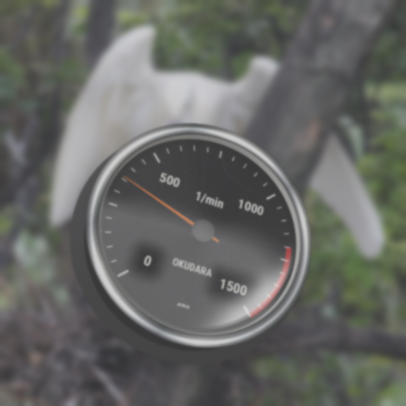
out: 350 rpm
